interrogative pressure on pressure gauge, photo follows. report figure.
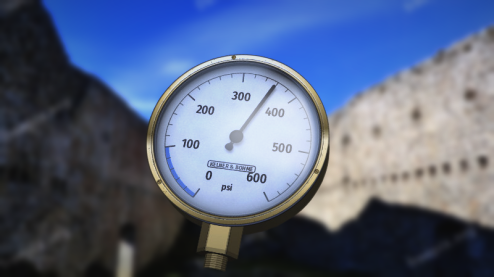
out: 360 psi
